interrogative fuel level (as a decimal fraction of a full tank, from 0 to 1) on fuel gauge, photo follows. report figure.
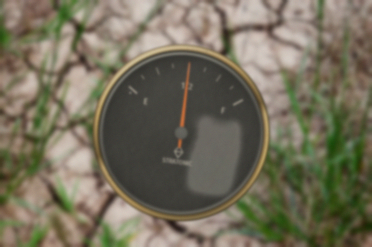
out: 0.5
